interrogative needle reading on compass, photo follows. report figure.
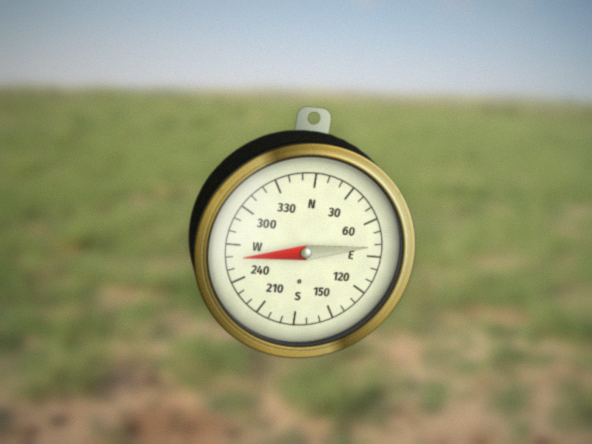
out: 260 °
